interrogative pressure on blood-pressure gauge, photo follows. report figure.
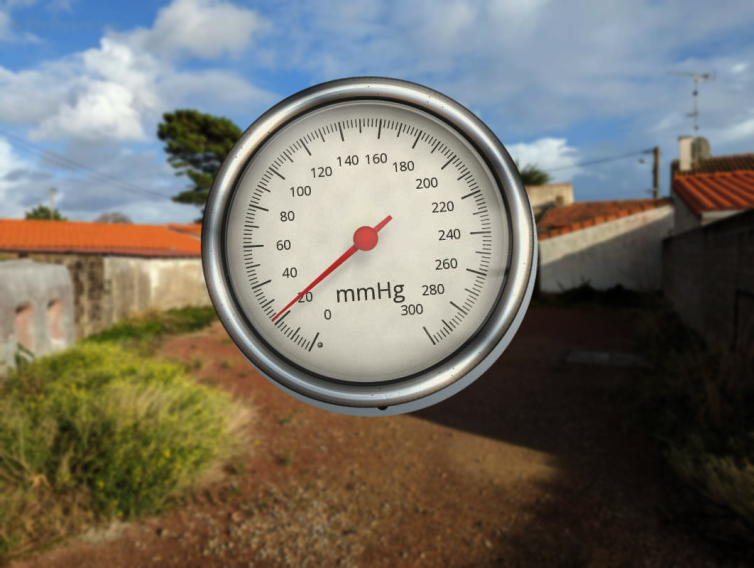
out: 22 mmHg
